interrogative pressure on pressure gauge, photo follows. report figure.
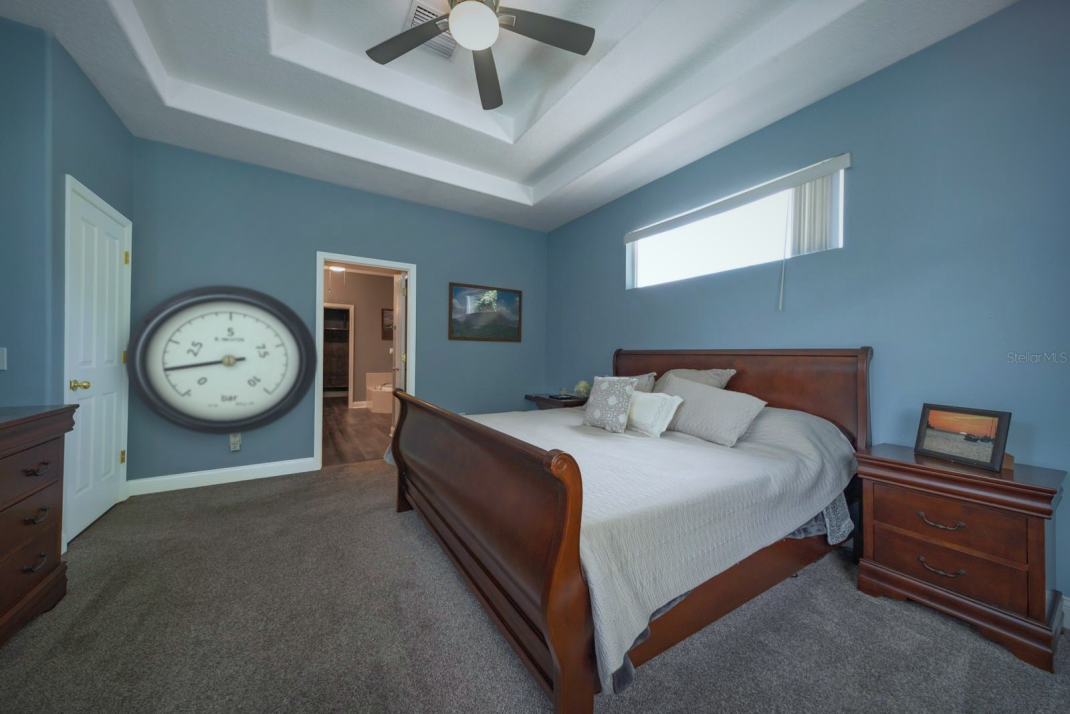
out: 1.25 bar
